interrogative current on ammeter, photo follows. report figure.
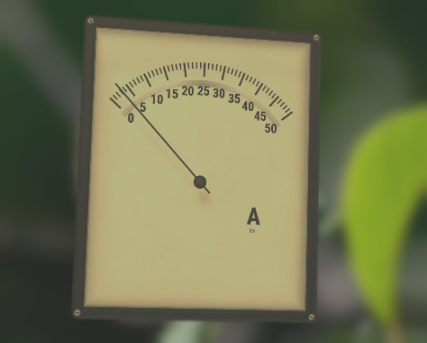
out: 3 A
